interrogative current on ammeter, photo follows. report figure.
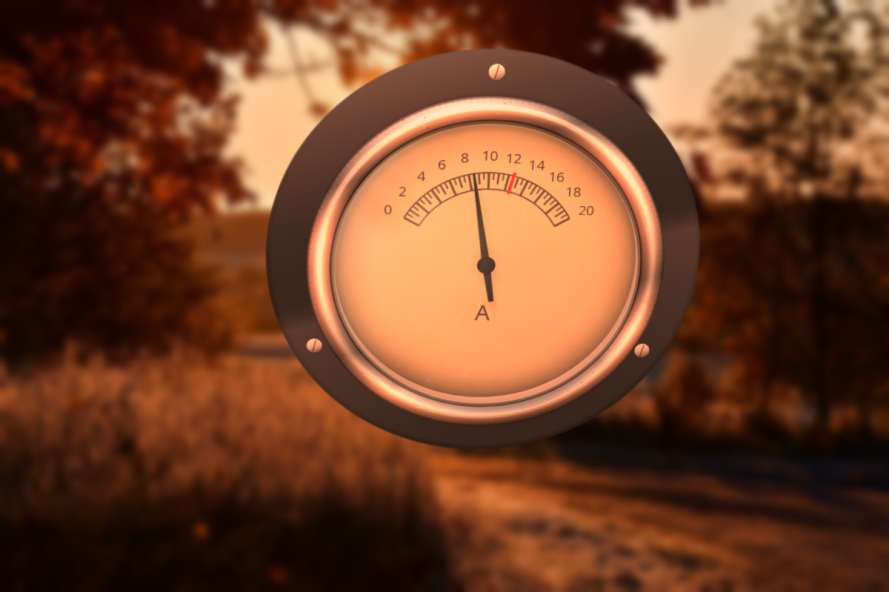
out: 8.5 A
